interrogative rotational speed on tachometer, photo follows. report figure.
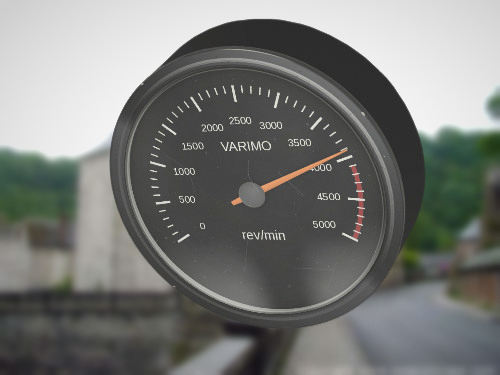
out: 3900 rpm
